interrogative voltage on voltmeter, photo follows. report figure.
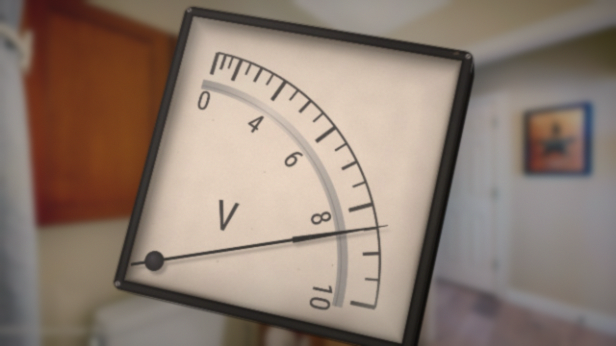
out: 8.5 V
